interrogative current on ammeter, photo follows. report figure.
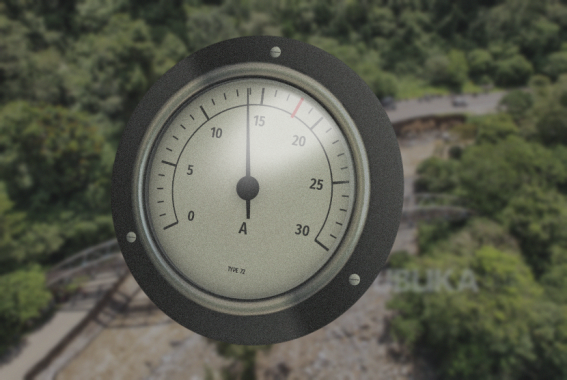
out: 14 A
